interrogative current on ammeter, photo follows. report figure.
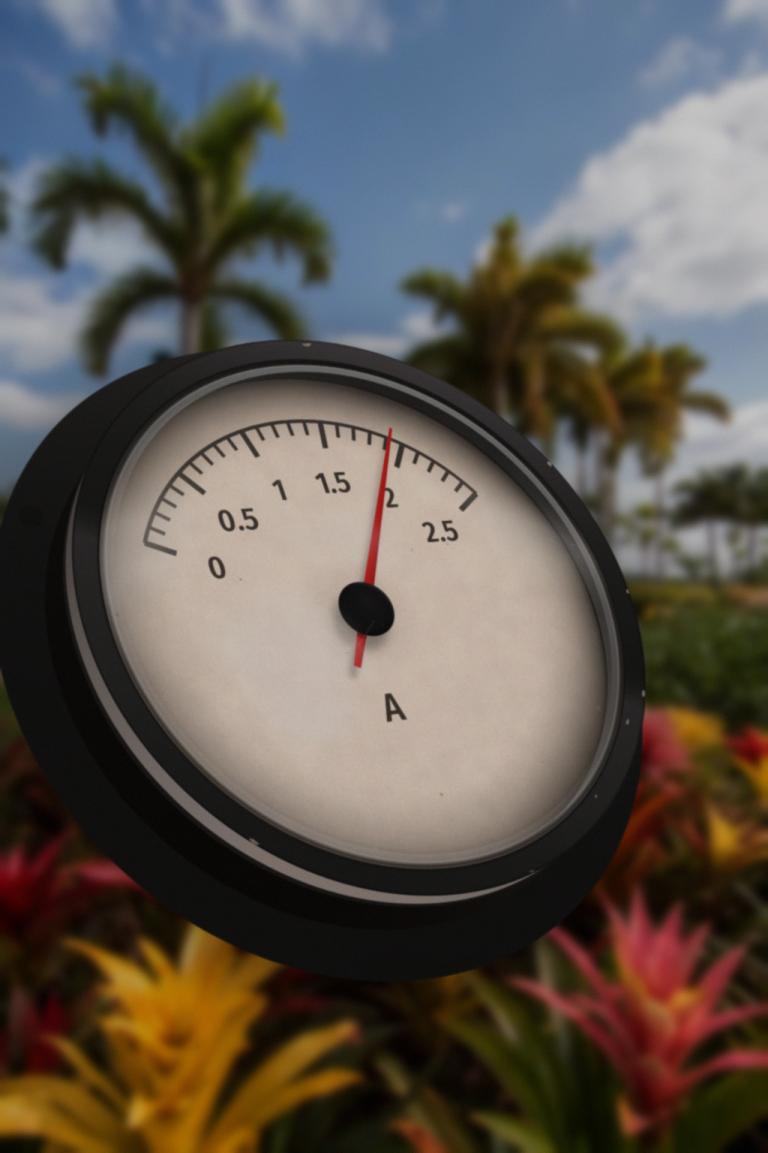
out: 1.9 A
